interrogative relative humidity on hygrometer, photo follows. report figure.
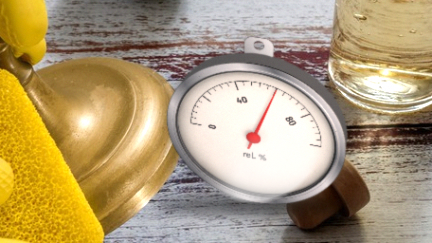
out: 60 %
